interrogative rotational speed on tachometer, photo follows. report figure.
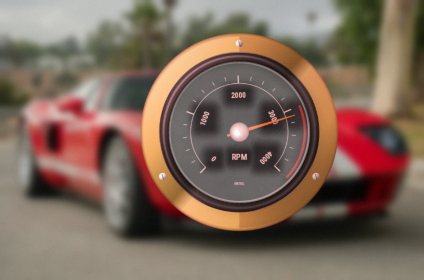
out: 3100 rpm
